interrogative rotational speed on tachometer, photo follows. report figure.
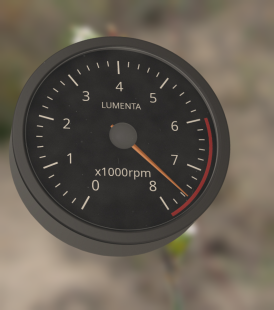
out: 7600 rpm
